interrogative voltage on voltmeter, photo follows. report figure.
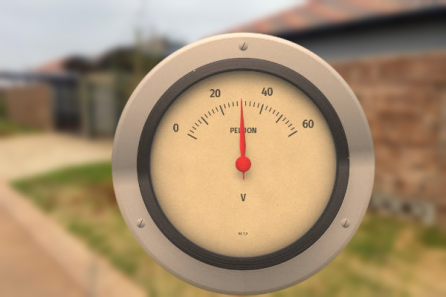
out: 30 V
